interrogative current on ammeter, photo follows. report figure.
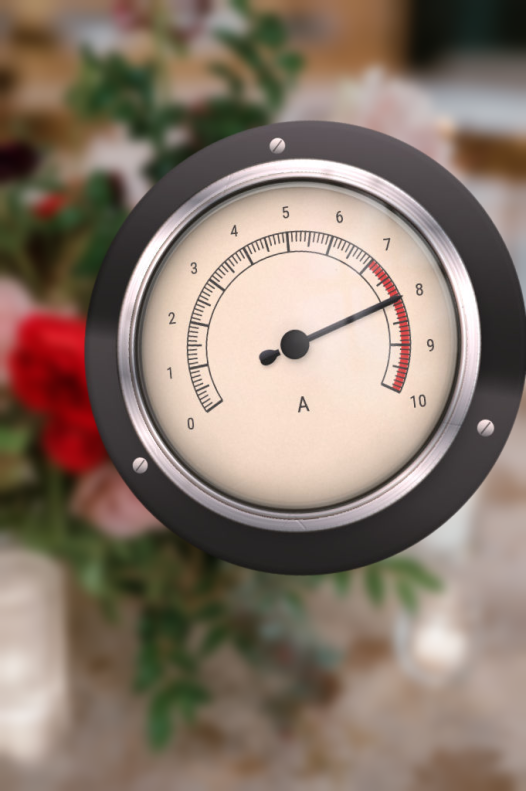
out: 8 A
